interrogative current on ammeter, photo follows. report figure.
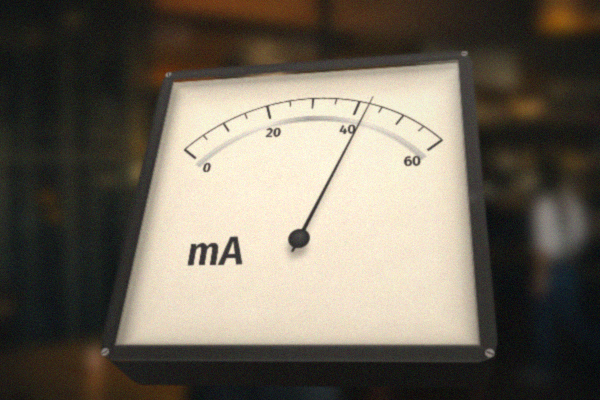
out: 42.5 mA
